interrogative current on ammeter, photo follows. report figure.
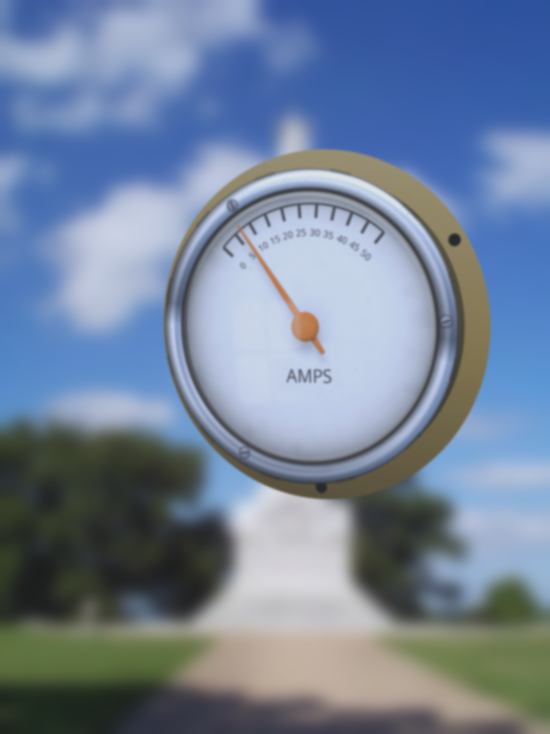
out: 7.5 A
